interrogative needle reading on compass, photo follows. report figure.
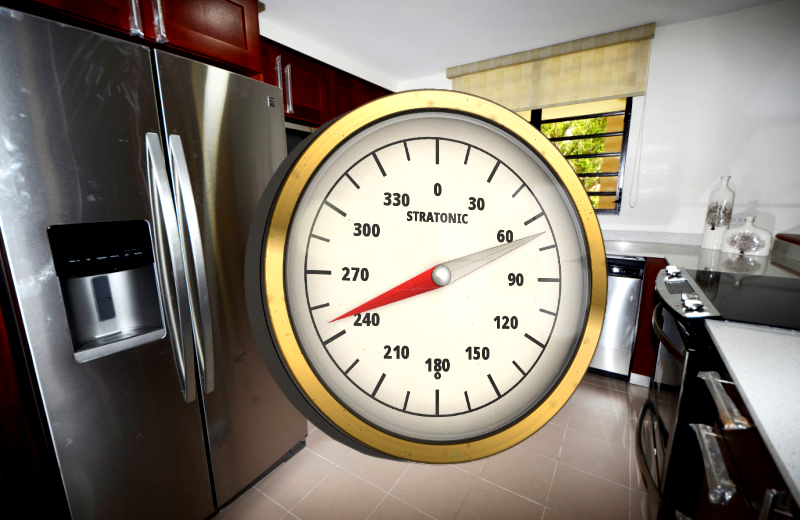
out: 247.5 °
